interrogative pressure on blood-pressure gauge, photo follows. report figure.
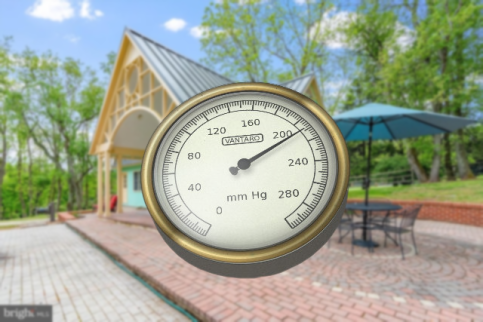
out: 210 mmHg
